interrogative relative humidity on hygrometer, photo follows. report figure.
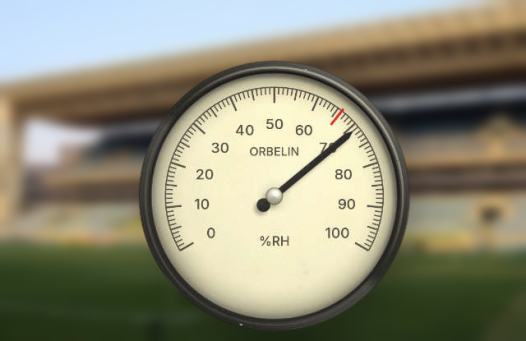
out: 71 %
